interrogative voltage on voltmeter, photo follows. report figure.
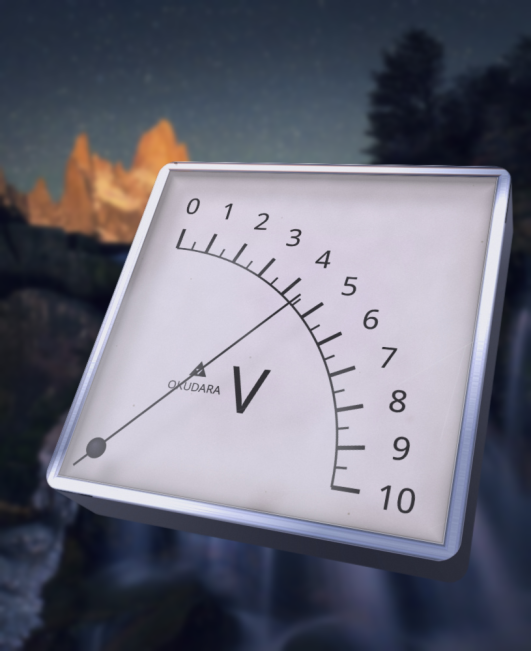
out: 4.5 V
